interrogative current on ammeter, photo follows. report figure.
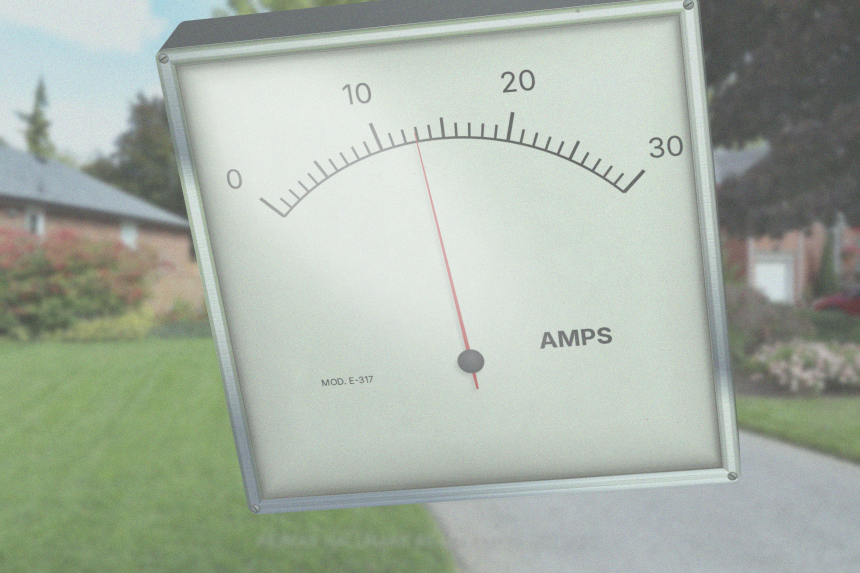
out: 13 A
